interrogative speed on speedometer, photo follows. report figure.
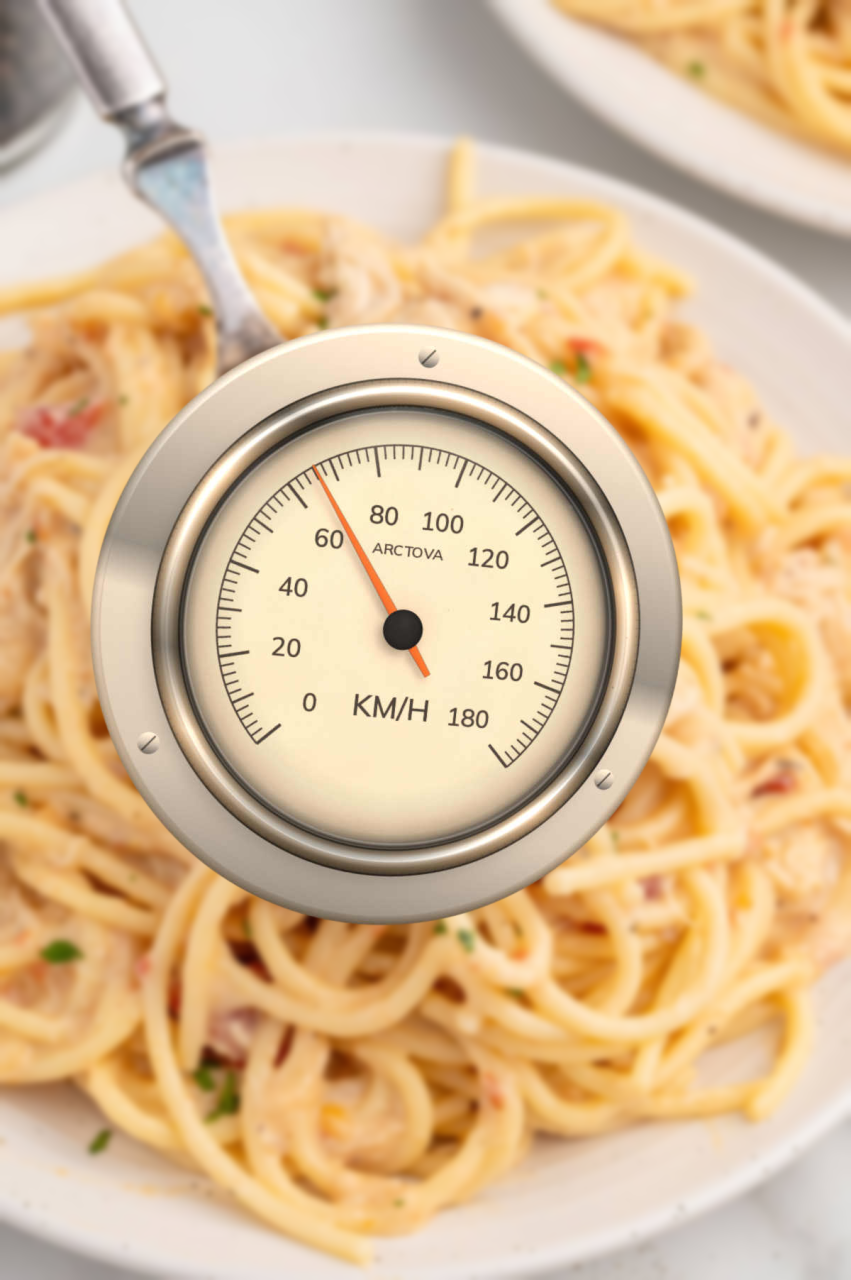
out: 66 km/h
